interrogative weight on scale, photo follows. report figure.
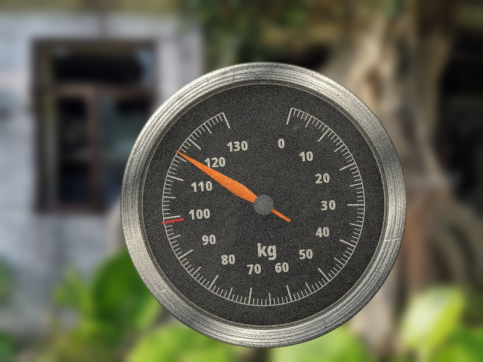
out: 116 kg
